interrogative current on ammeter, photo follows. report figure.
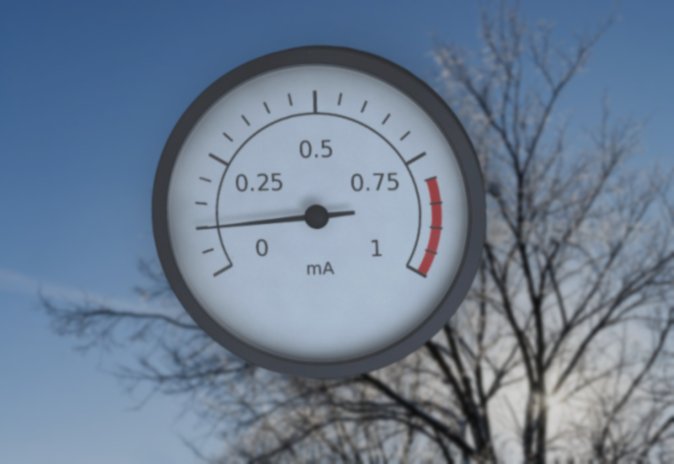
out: 0.1 mA
